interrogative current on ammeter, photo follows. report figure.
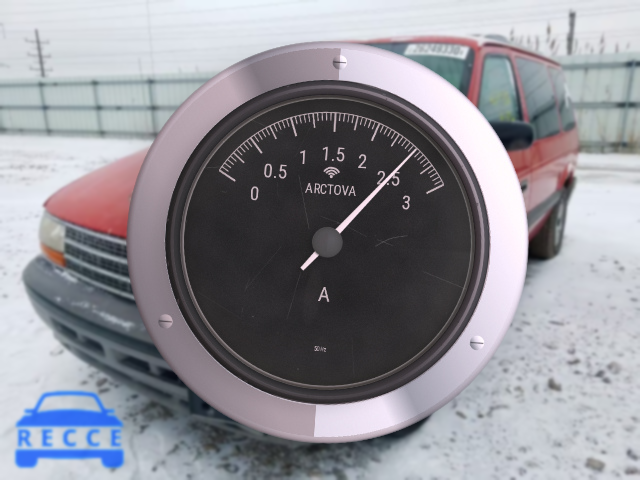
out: 2.5 A
